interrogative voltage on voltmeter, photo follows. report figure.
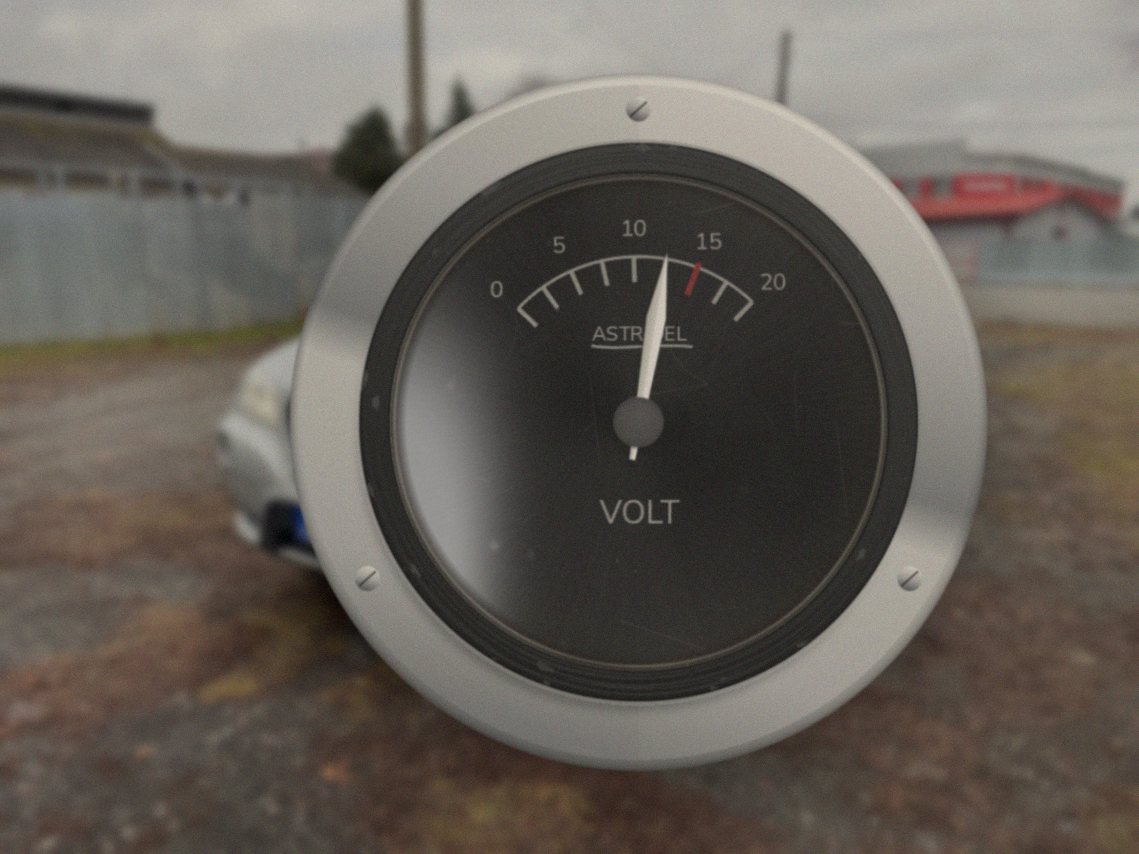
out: 12.5 V
